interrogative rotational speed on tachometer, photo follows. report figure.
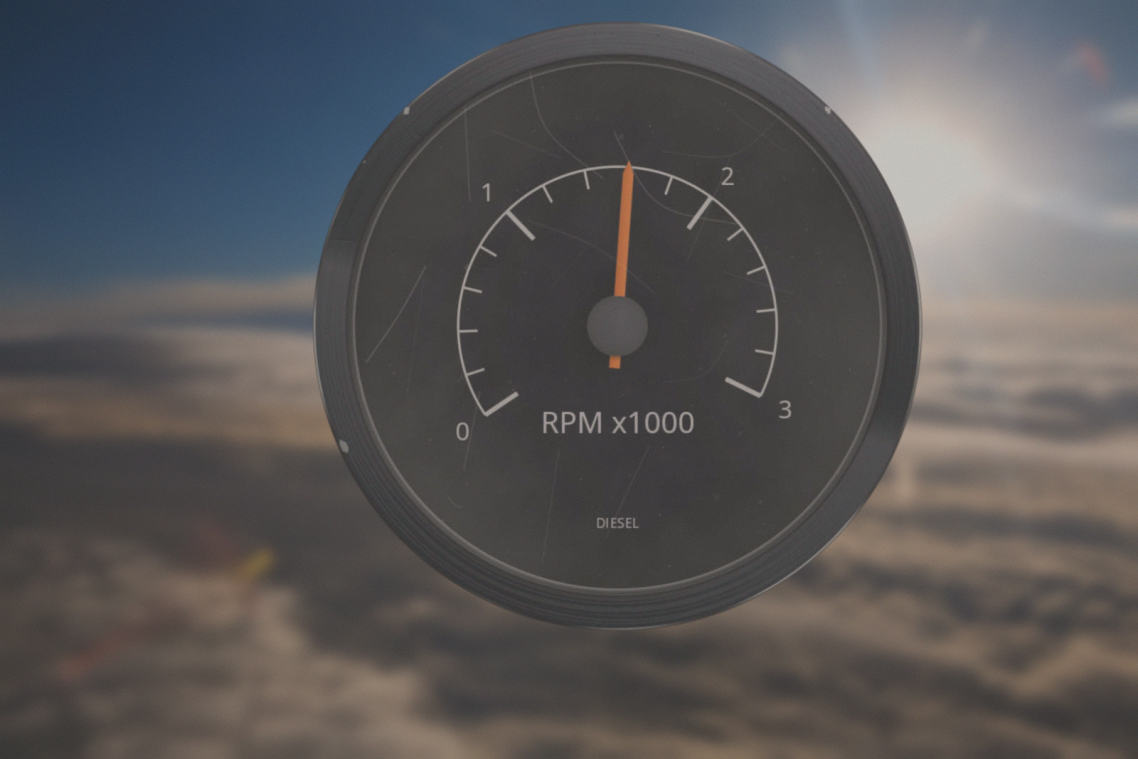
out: 1600 rpm
